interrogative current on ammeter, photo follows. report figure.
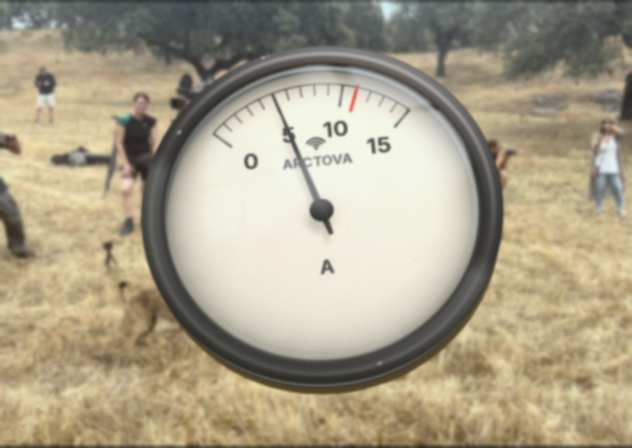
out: 5 A
